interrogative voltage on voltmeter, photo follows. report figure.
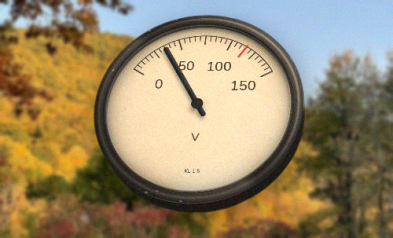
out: 35 V
